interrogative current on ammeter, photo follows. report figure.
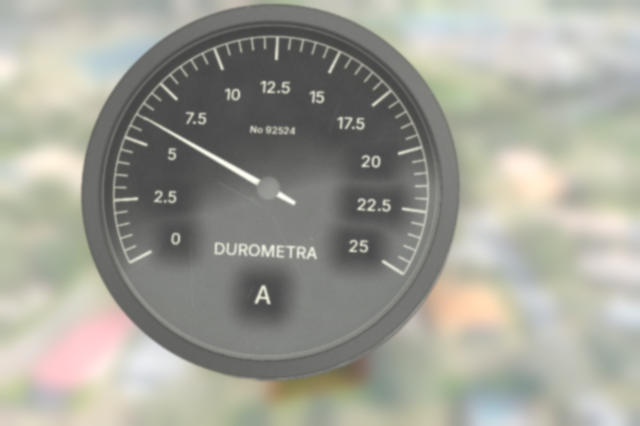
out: 6 A
